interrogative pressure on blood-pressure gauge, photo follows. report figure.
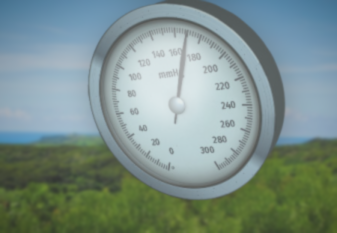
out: 170 mmHg
